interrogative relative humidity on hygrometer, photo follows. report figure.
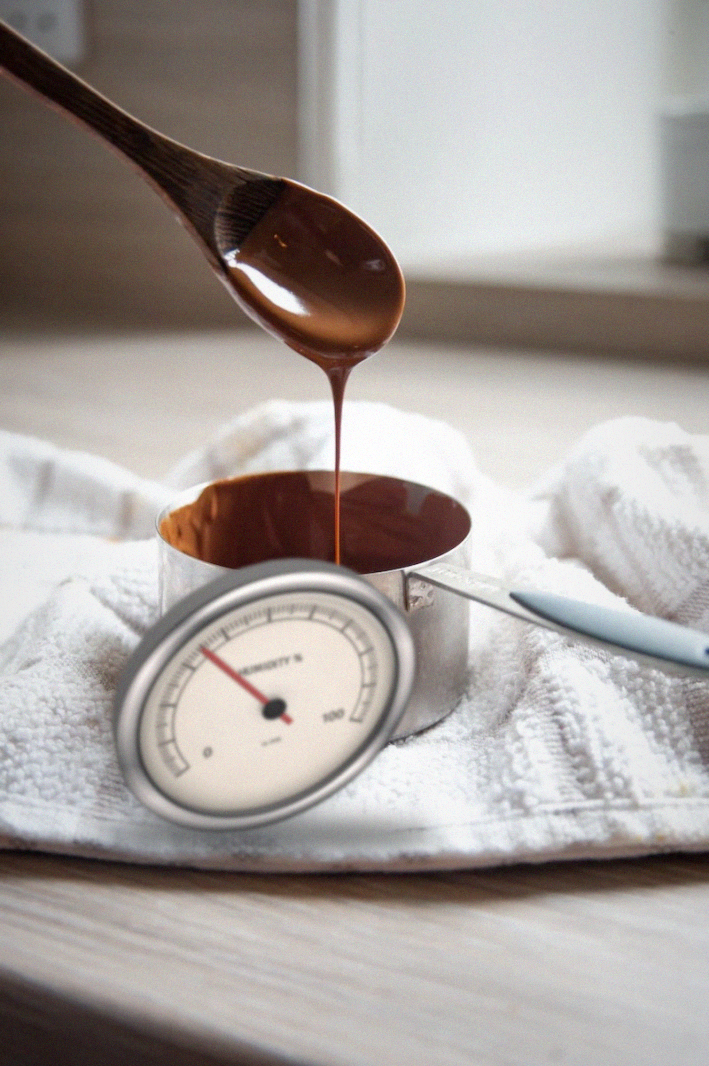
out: 35 %
